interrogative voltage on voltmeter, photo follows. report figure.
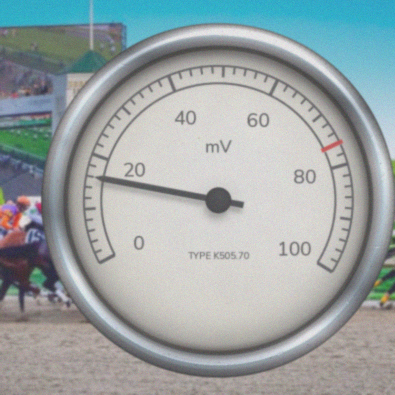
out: 16 mV
